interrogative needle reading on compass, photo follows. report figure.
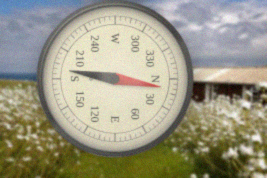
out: 10 °
